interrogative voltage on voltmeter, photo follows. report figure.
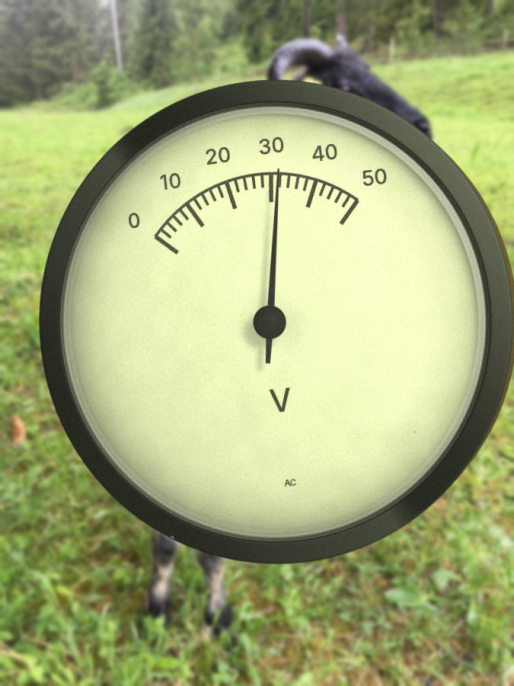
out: 32 V
